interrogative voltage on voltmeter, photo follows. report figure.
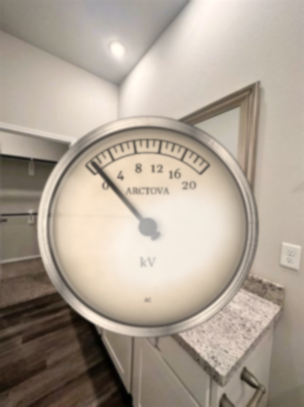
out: 1 kV
